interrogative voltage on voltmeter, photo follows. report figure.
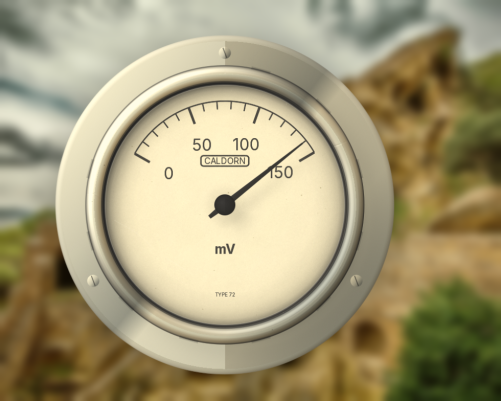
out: 140 mV
